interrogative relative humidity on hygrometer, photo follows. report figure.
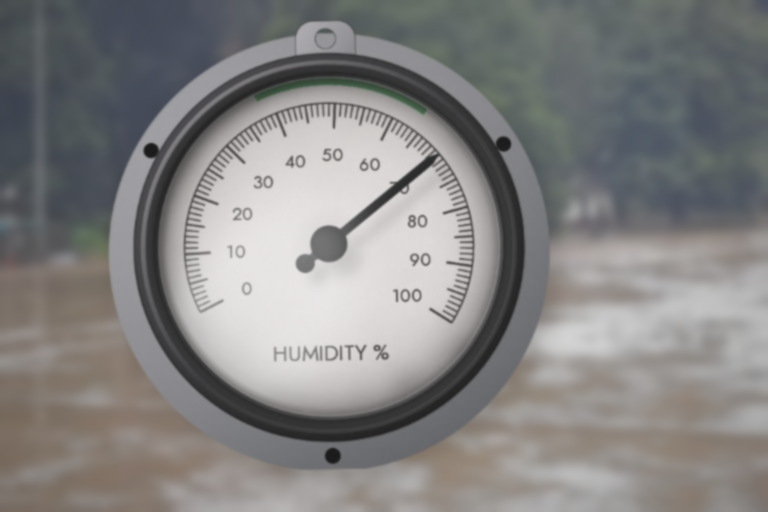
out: 70 %
